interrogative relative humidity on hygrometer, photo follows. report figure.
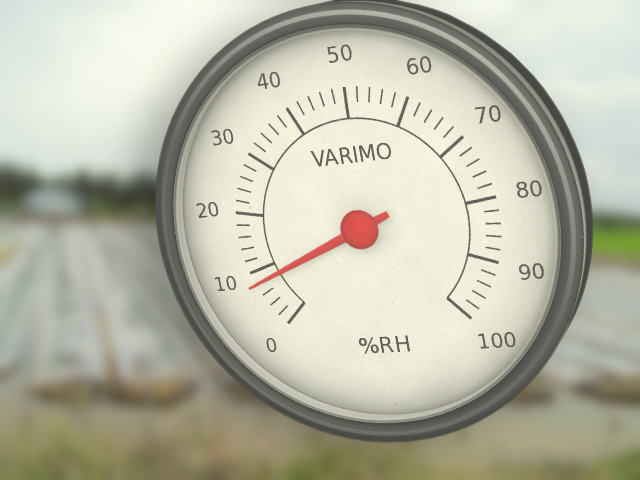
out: 8 %
